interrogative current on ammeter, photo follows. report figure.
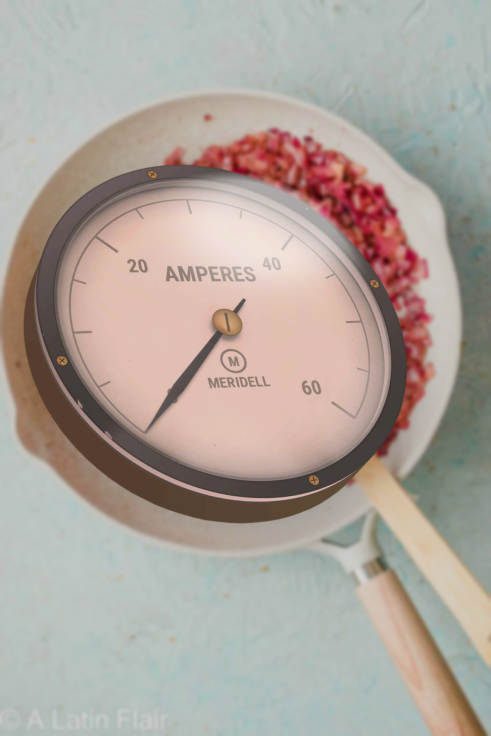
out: 0 A
